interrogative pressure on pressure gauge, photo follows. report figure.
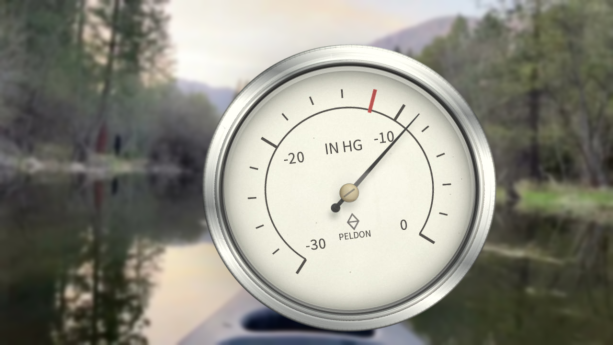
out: -9 inHg
